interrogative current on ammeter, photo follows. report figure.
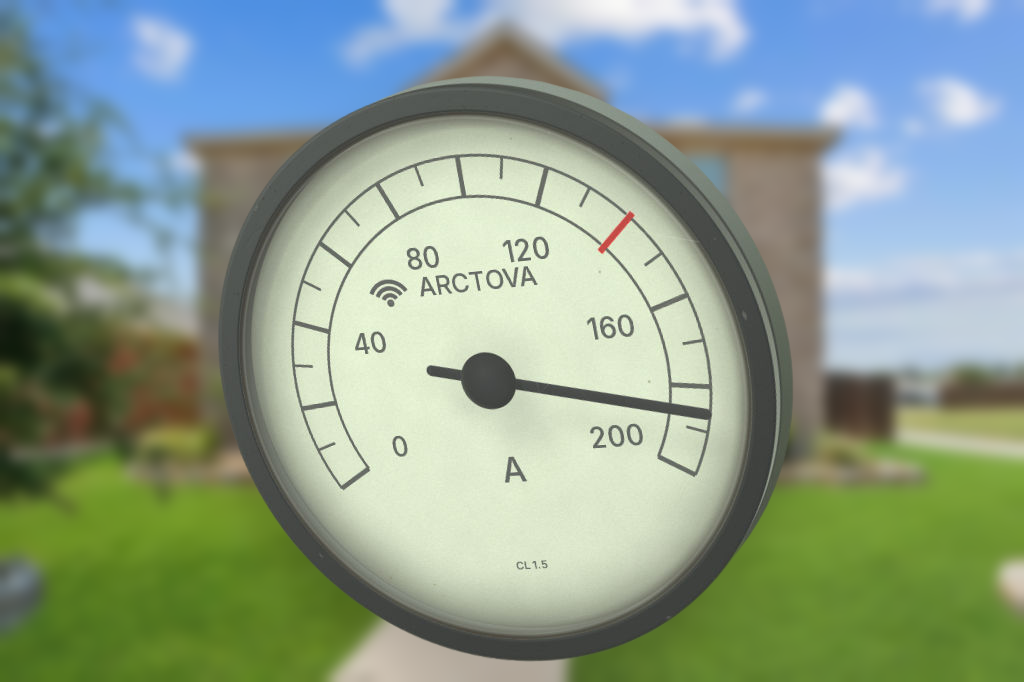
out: 185 A
